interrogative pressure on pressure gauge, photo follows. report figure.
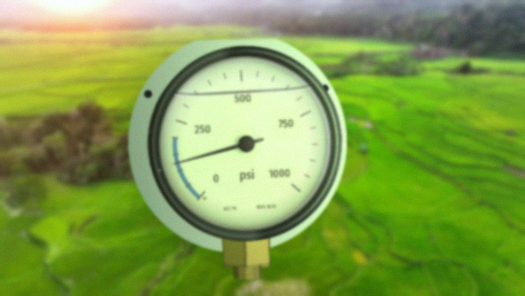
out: 125 psi
